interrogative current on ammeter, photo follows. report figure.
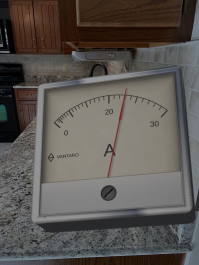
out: 23 A
